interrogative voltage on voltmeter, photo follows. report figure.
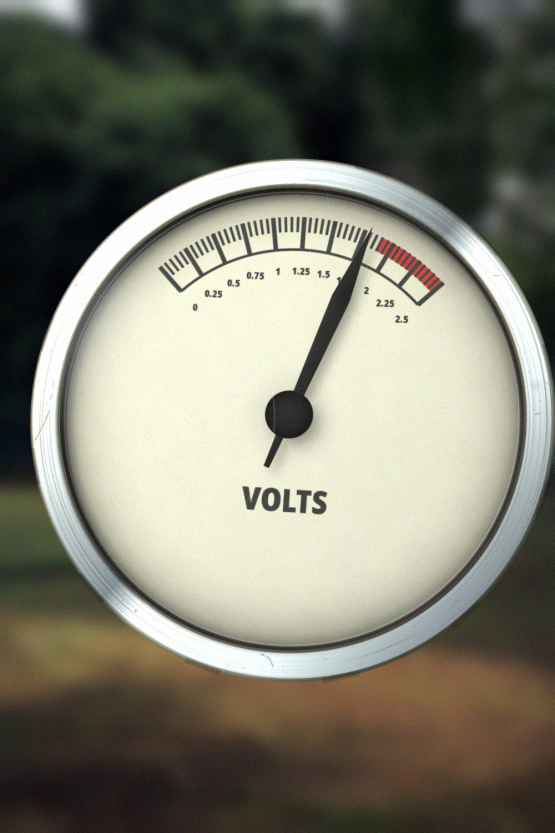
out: 1.8 V
